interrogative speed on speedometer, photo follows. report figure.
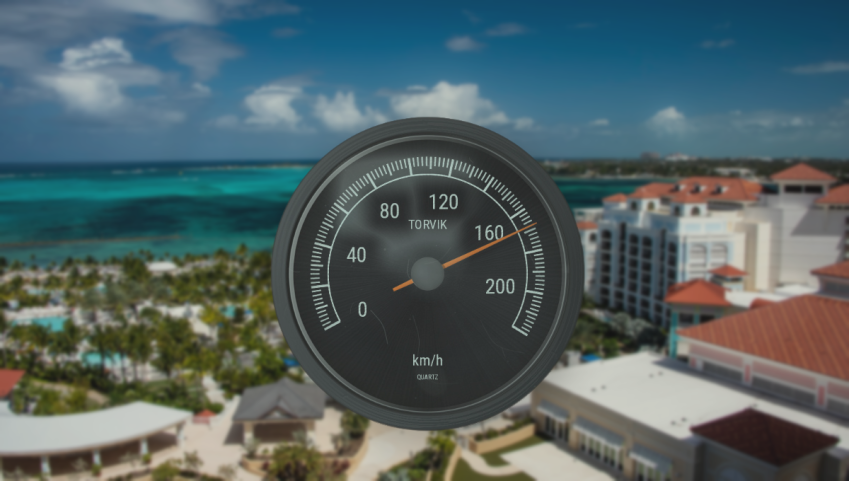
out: 168 km/h
